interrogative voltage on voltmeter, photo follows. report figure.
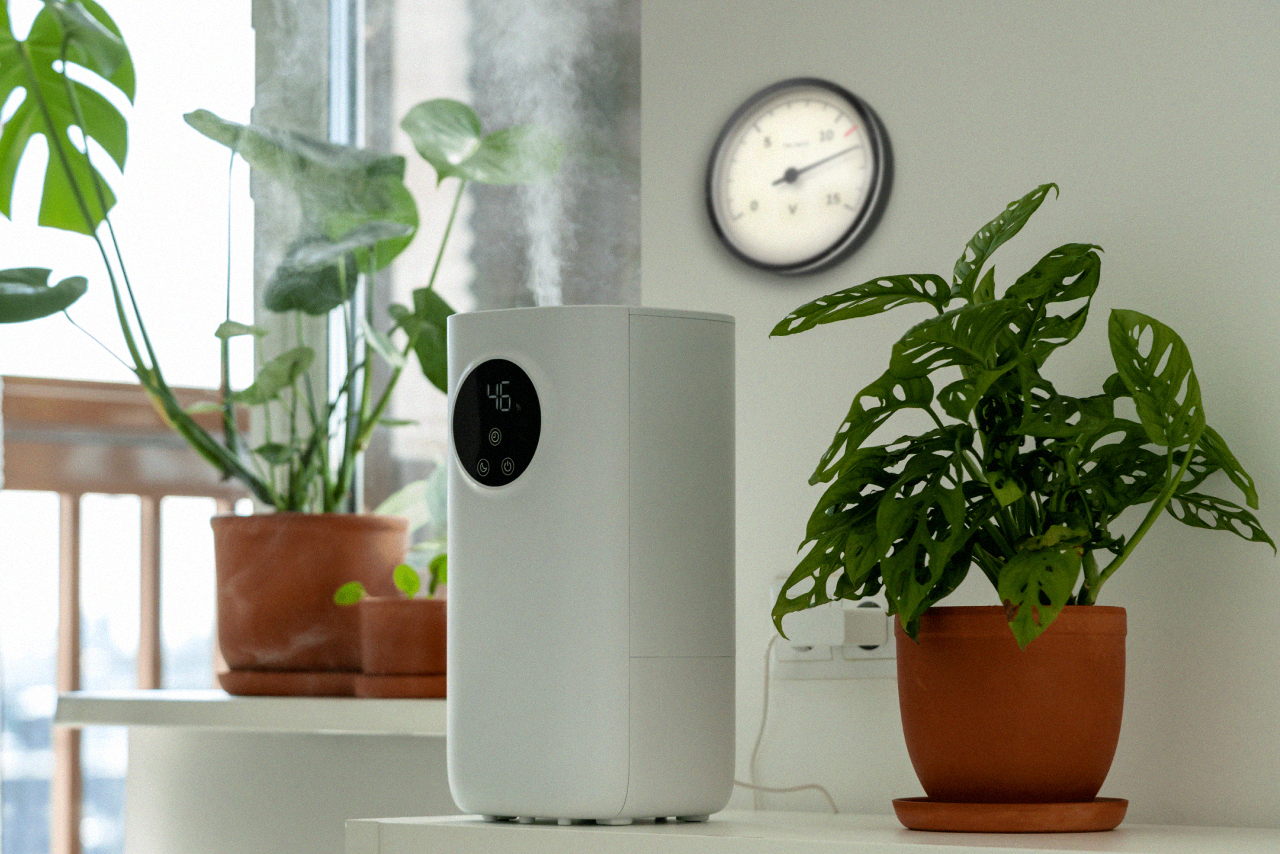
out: 12 V
